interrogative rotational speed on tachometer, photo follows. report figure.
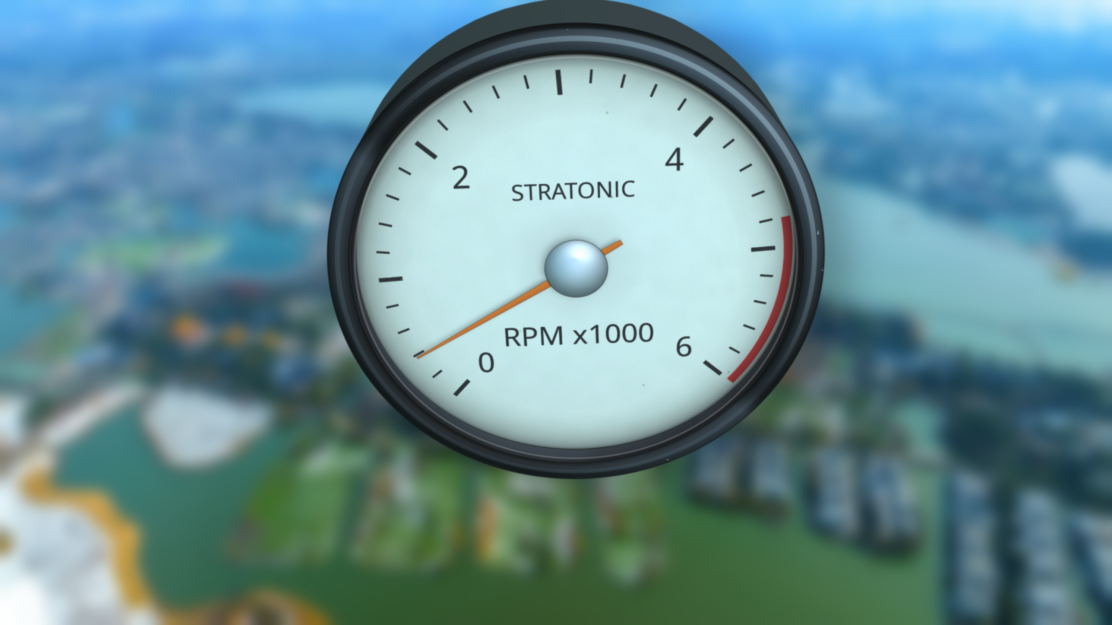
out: 400 rpm
